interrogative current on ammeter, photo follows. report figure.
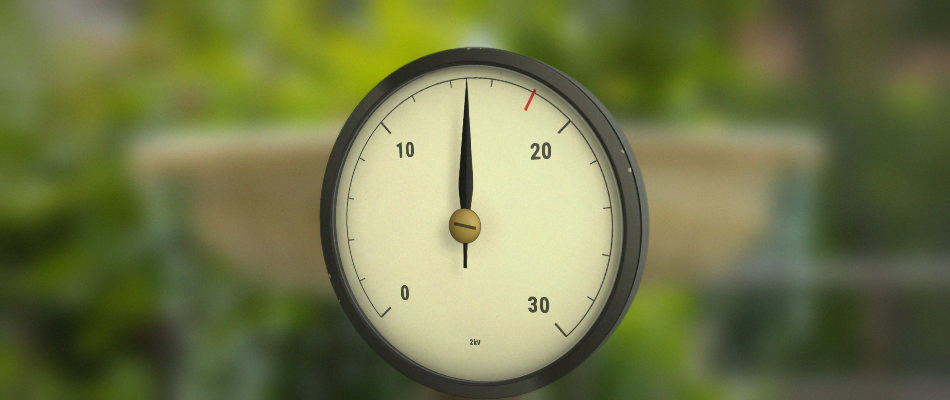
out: 15 A
